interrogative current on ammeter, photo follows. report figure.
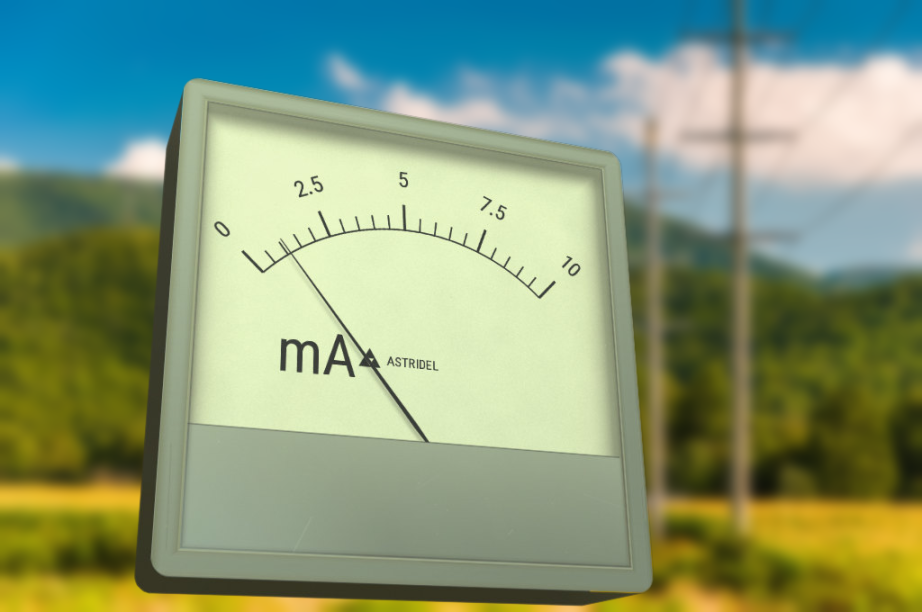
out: 1 mA
